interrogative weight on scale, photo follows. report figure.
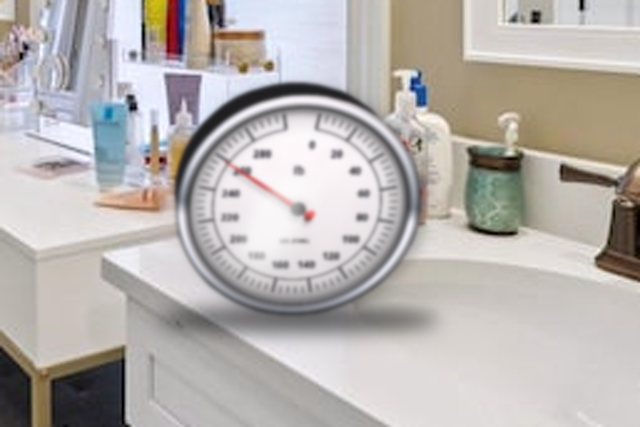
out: 260 lb
